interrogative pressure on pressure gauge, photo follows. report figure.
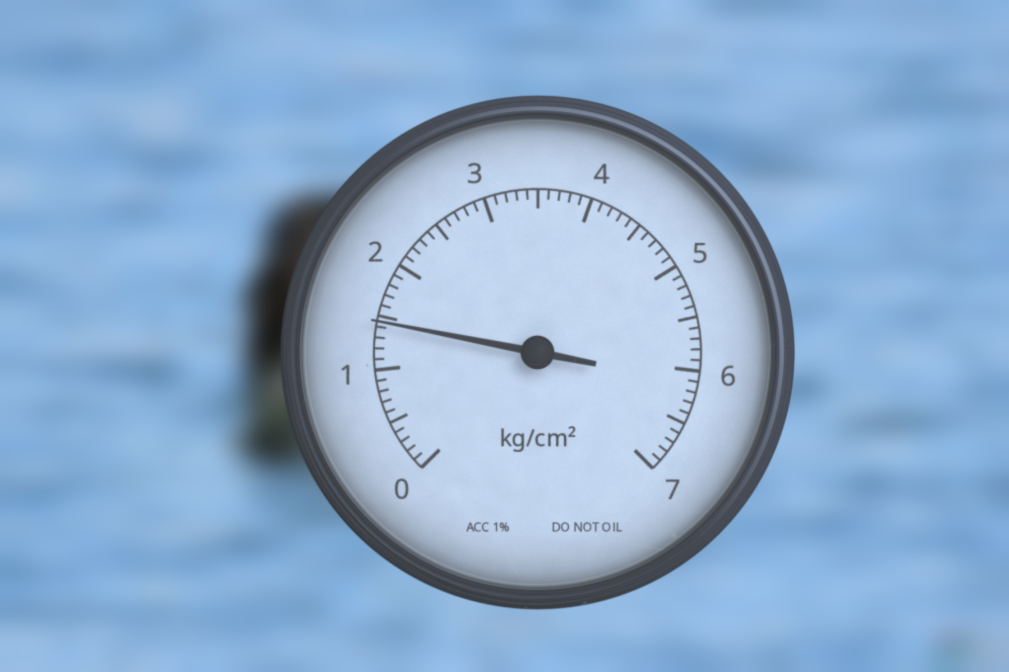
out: 1.45 kg/cm²
